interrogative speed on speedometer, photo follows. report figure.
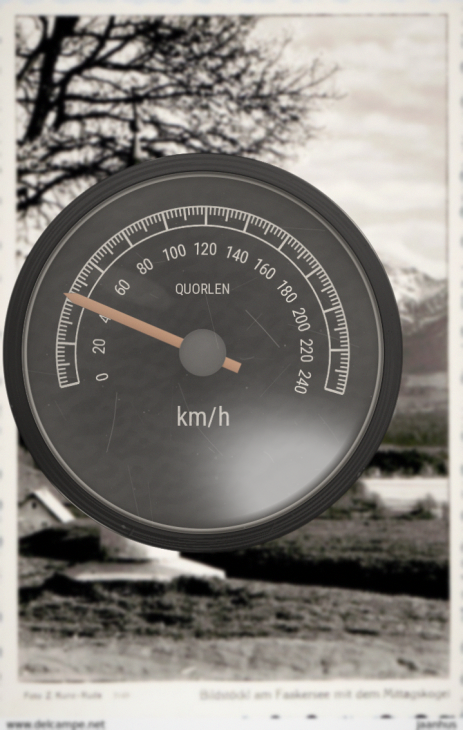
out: 42 km/h
